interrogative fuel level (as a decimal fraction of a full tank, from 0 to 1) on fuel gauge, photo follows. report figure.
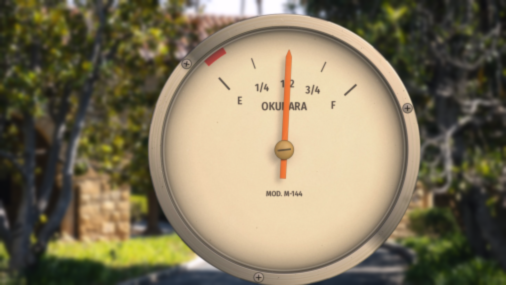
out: 0.5
